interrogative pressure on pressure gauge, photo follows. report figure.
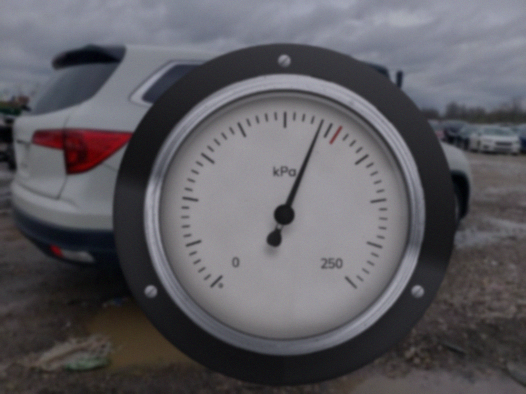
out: 145 kPa
